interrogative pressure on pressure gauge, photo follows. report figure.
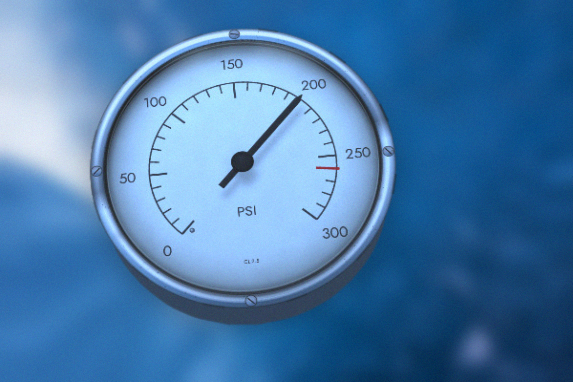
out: 200 psi
